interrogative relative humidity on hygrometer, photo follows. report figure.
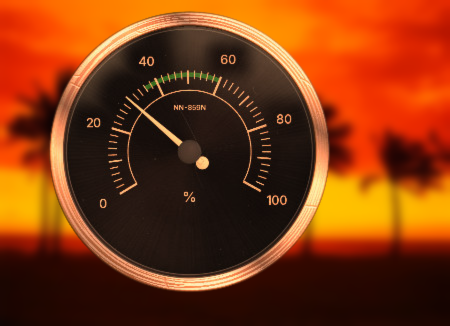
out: 30 %
